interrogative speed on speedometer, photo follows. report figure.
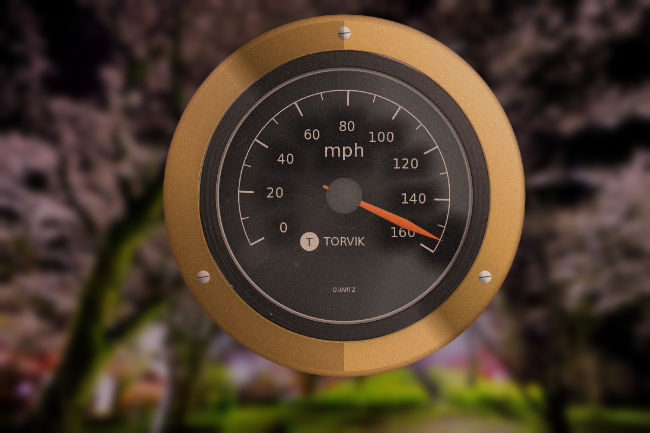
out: 155 mph
